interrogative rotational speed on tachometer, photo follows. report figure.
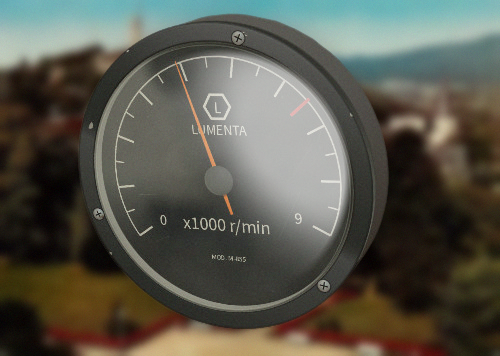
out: 4000 rpm
